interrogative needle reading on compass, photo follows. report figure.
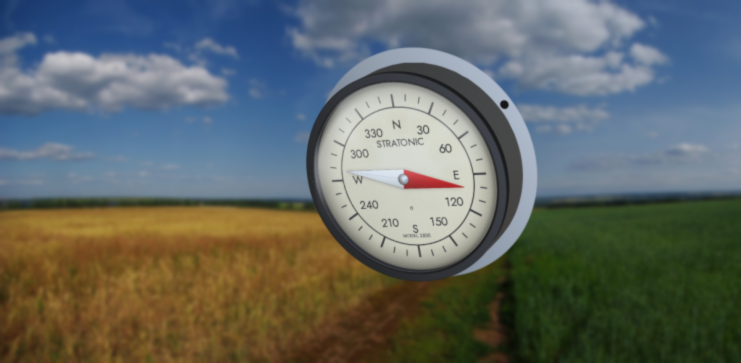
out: 100 °
